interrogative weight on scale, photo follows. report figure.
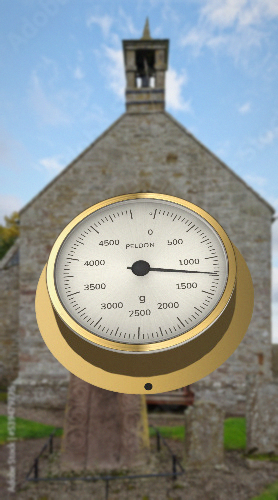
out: 1250 g
